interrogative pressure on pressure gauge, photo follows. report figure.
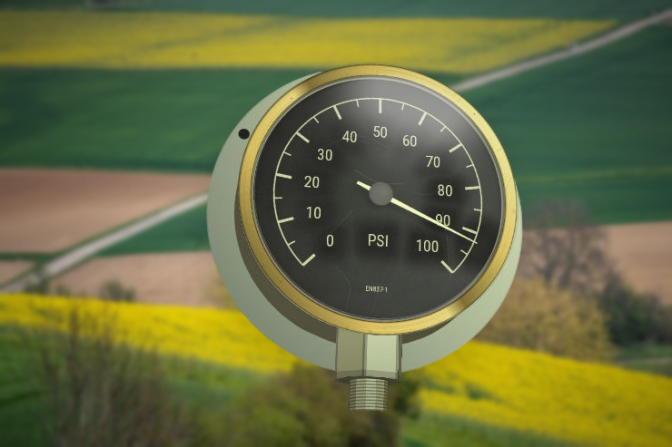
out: 92.5 psi
